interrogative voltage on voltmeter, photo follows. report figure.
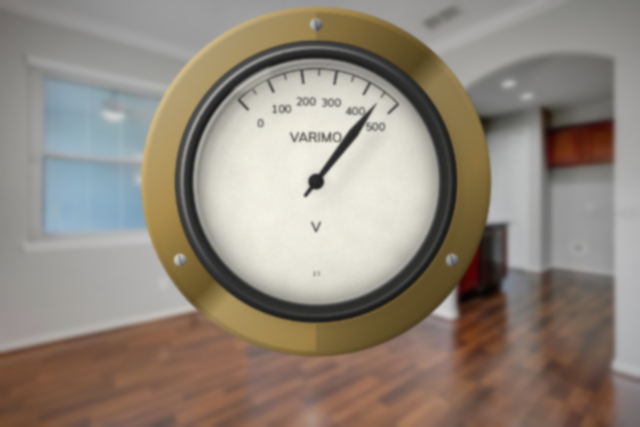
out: 450 V
